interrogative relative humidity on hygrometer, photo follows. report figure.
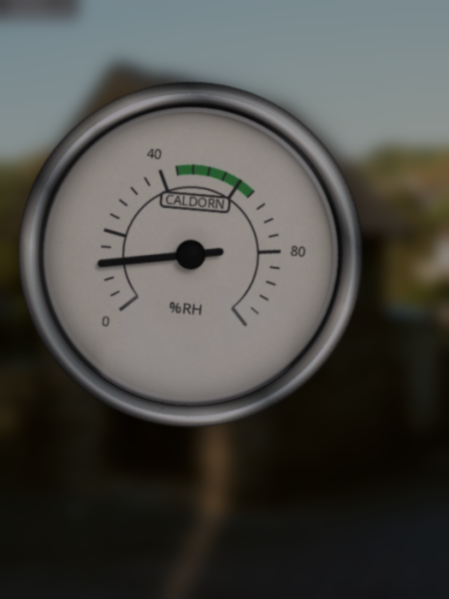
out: 12 %
